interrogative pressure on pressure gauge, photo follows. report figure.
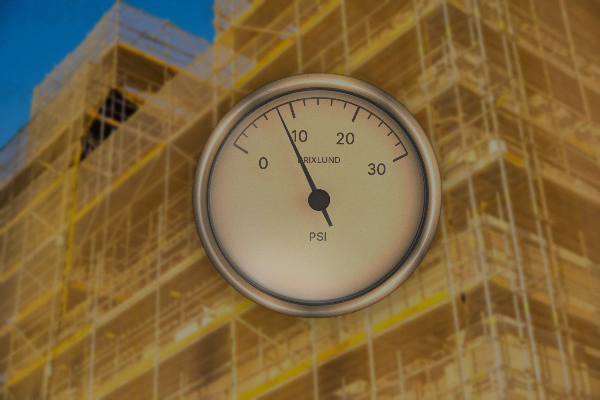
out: 8 psi
